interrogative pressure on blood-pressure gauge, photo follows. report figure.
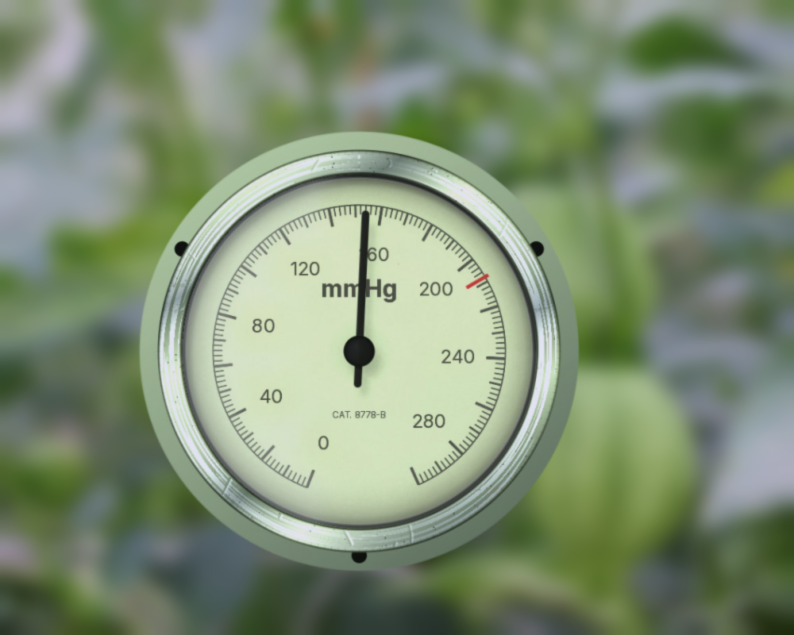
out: 154 mmHg
